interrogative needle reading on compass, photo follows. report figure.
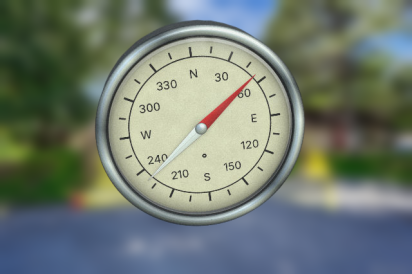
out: 52.5 °
